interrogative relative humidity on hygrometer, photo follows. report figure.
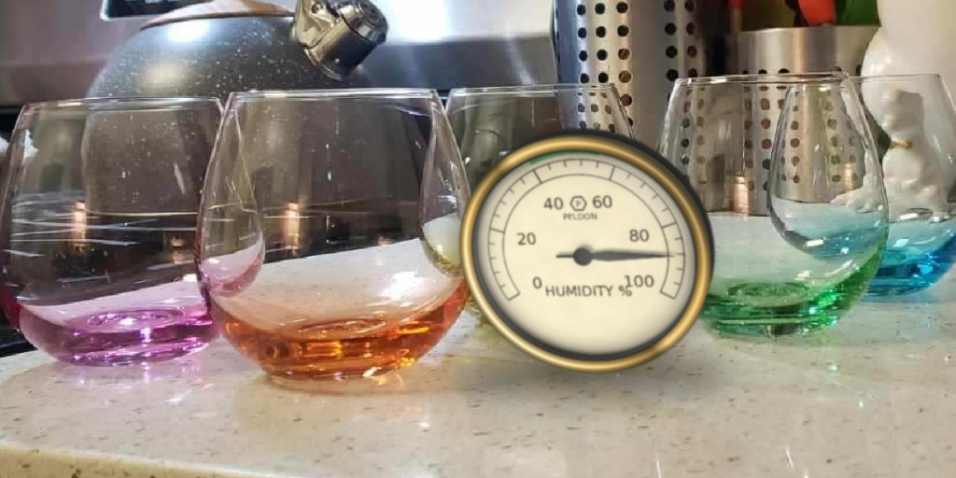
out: 88 %
